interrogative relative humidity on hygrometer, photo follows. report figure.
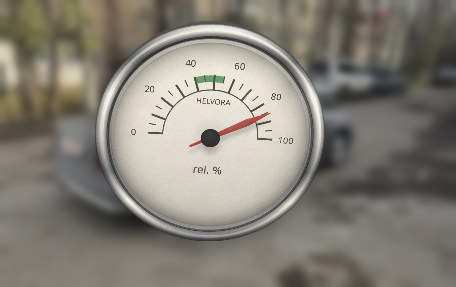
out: 85 %
